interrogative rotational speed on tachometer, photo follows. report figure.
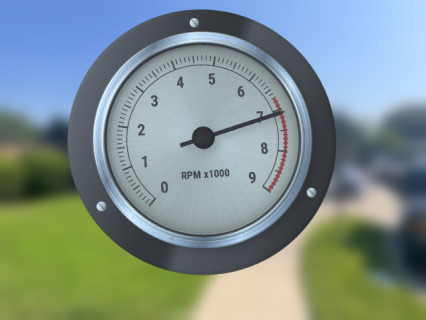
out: 7100 rpm
